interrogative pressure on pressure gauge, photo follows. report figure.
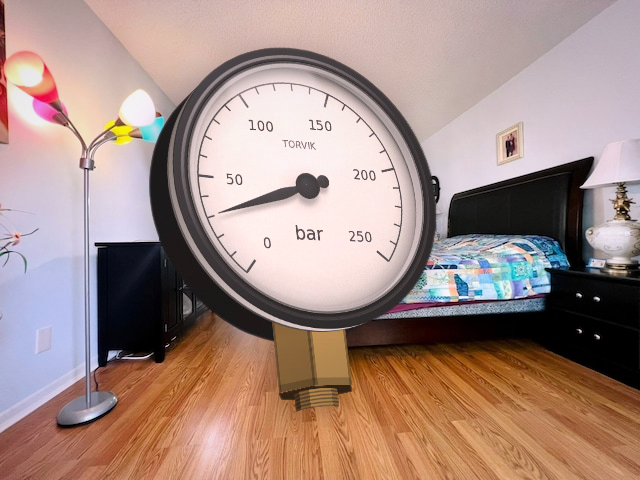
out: 30 bar
